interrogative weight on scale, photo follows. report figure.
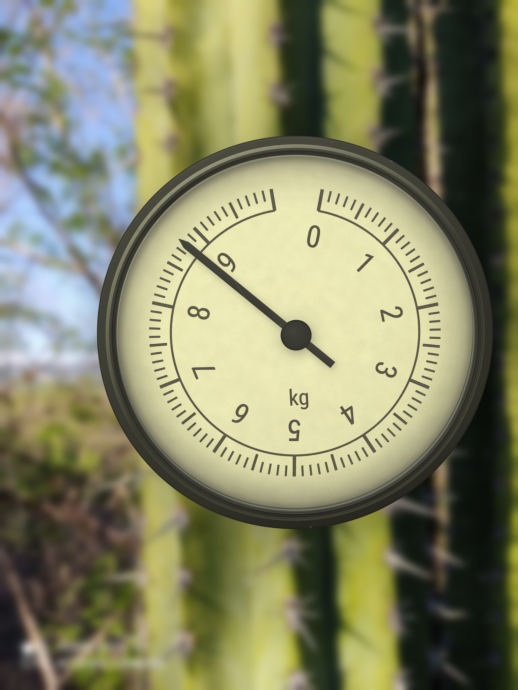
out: 8.8 kg
